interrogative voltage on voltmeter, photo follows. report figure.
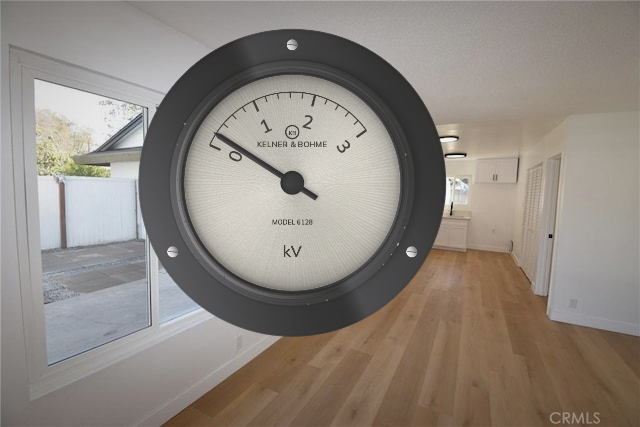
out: 0.2 kV
